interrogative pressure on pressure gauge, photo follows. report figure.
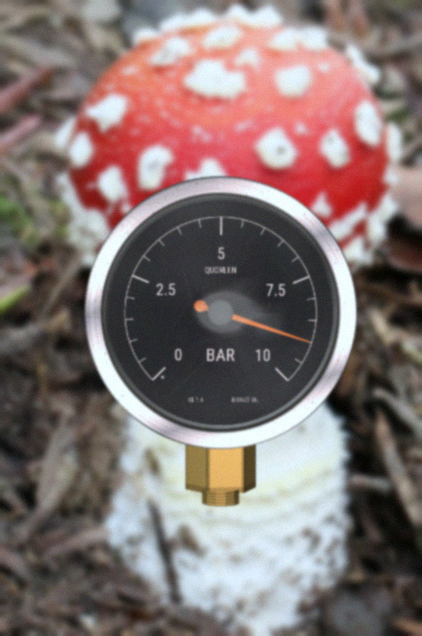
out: 9 bar
